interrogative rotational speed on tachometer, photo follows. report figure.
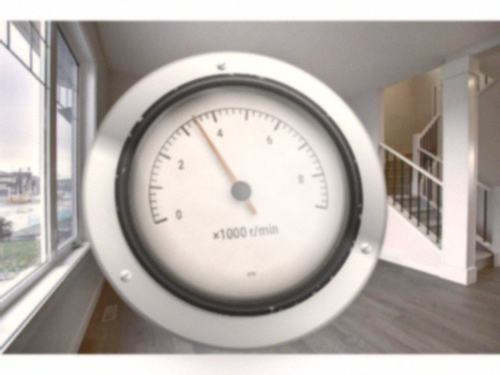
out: 3400 rpm
